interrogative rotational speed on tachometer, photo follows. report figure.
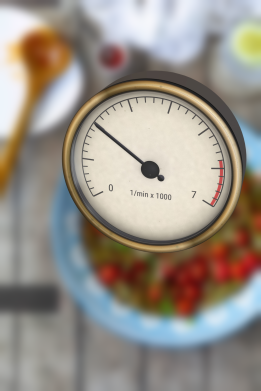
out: 2000 rpm
